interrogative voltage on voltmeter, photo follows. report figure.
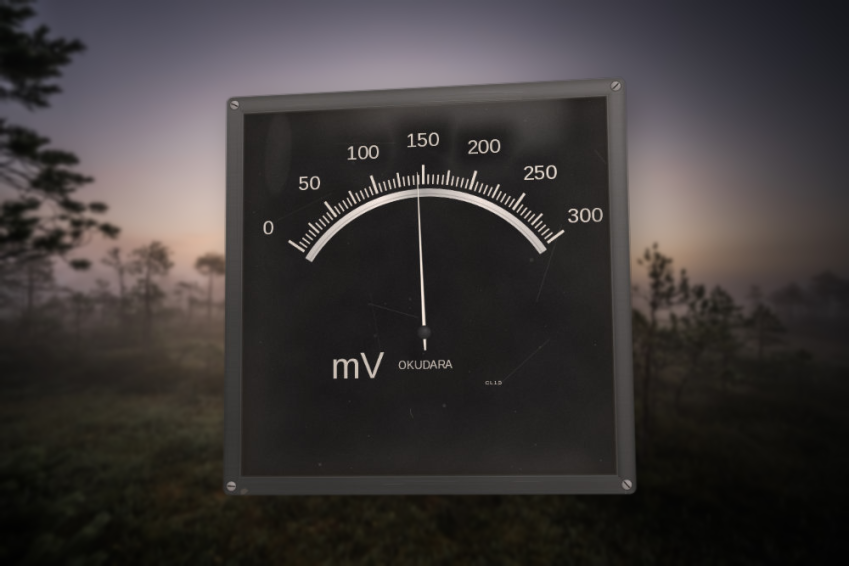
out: 145 mV
